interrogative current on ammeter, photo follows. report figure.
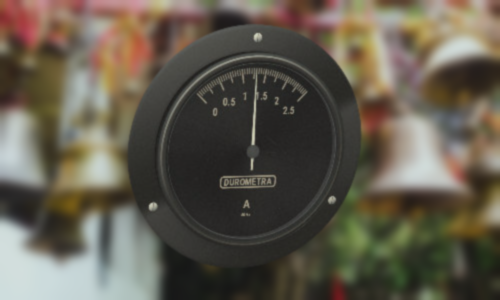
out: 1.25 A
